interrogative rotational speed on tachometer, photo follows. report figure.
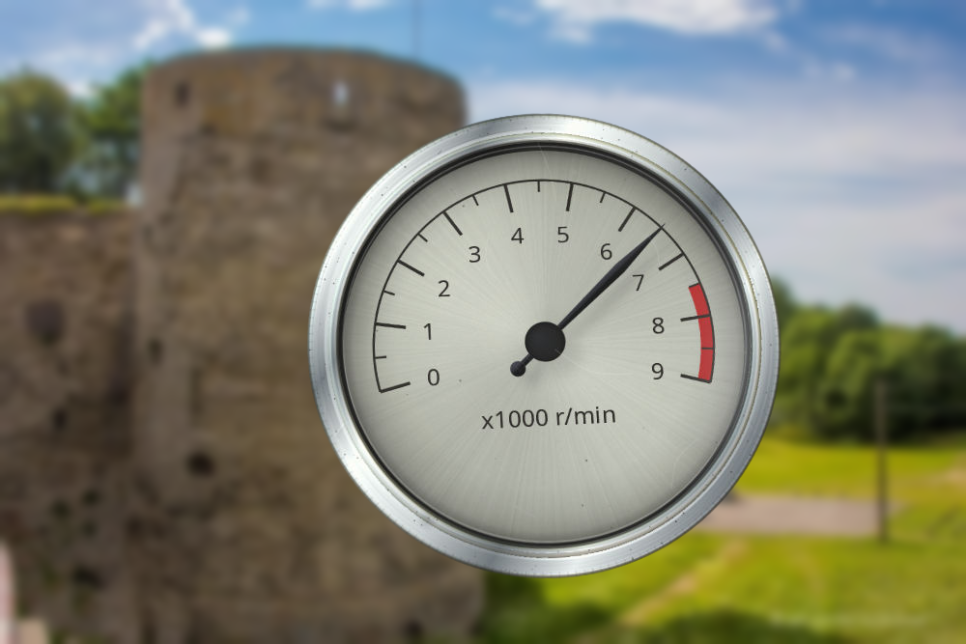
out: 6500 rpm
